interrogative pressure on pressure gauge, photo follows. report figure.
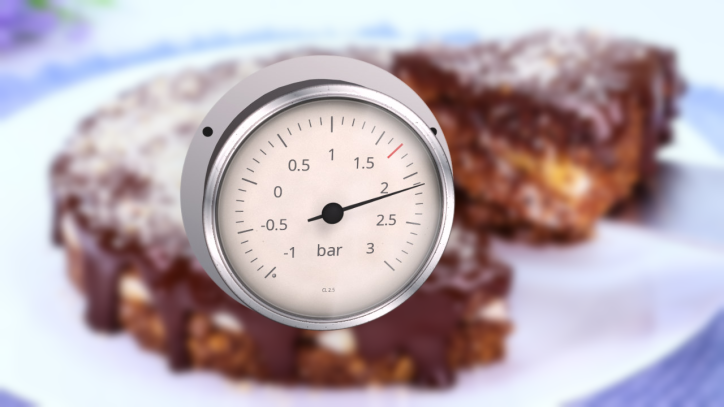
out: 2.1 bar
